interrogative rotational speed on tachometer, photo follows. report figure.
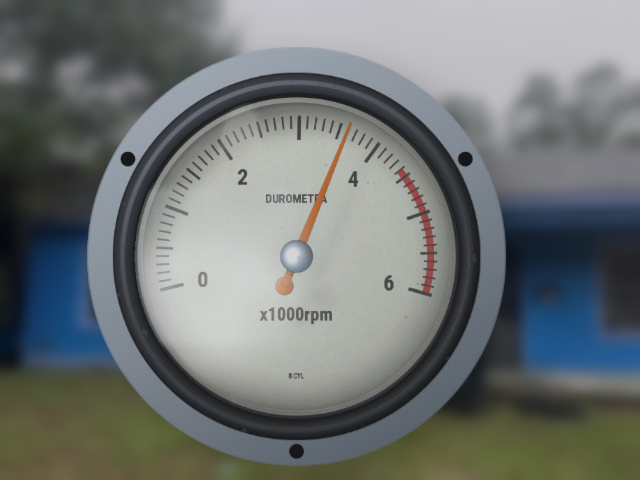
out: 3600 rpm
